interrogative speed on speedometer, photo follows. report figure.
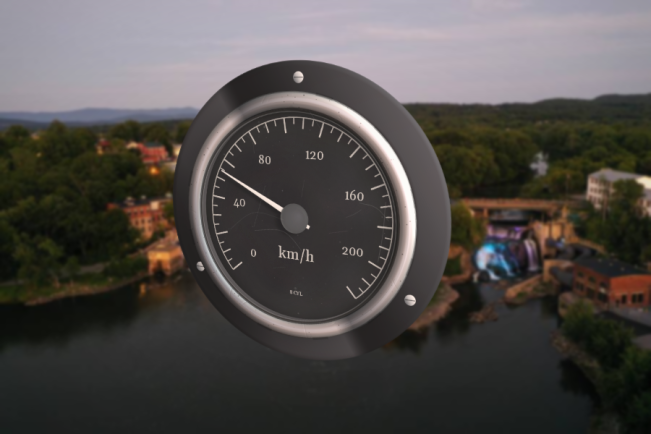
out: 55 km/h
